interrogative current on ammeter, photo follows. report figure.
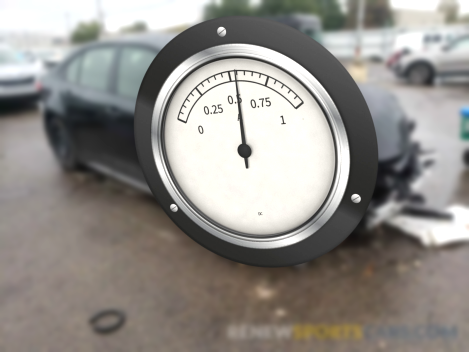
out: 0.55 A
